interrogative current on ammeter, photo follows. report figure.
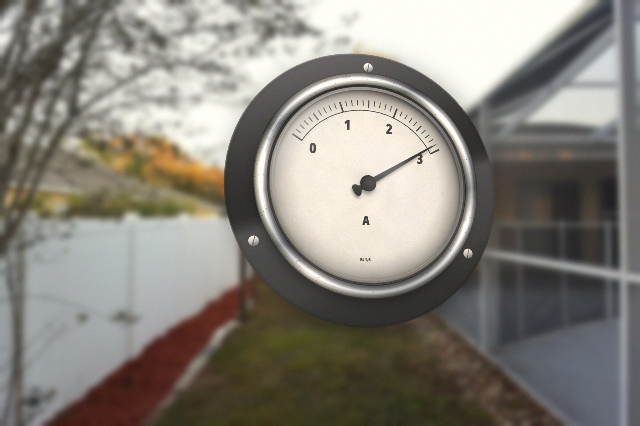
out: 2.9 A
